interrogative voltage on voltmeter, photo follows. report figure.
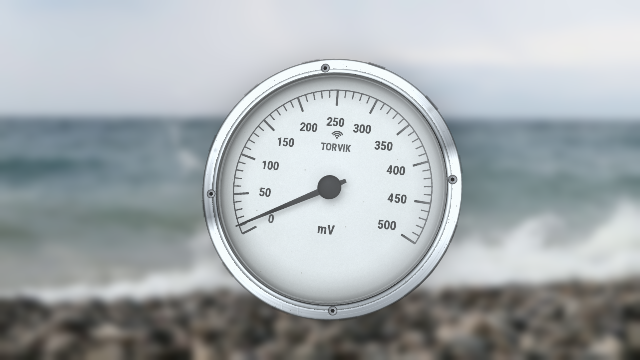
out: 10 mV
